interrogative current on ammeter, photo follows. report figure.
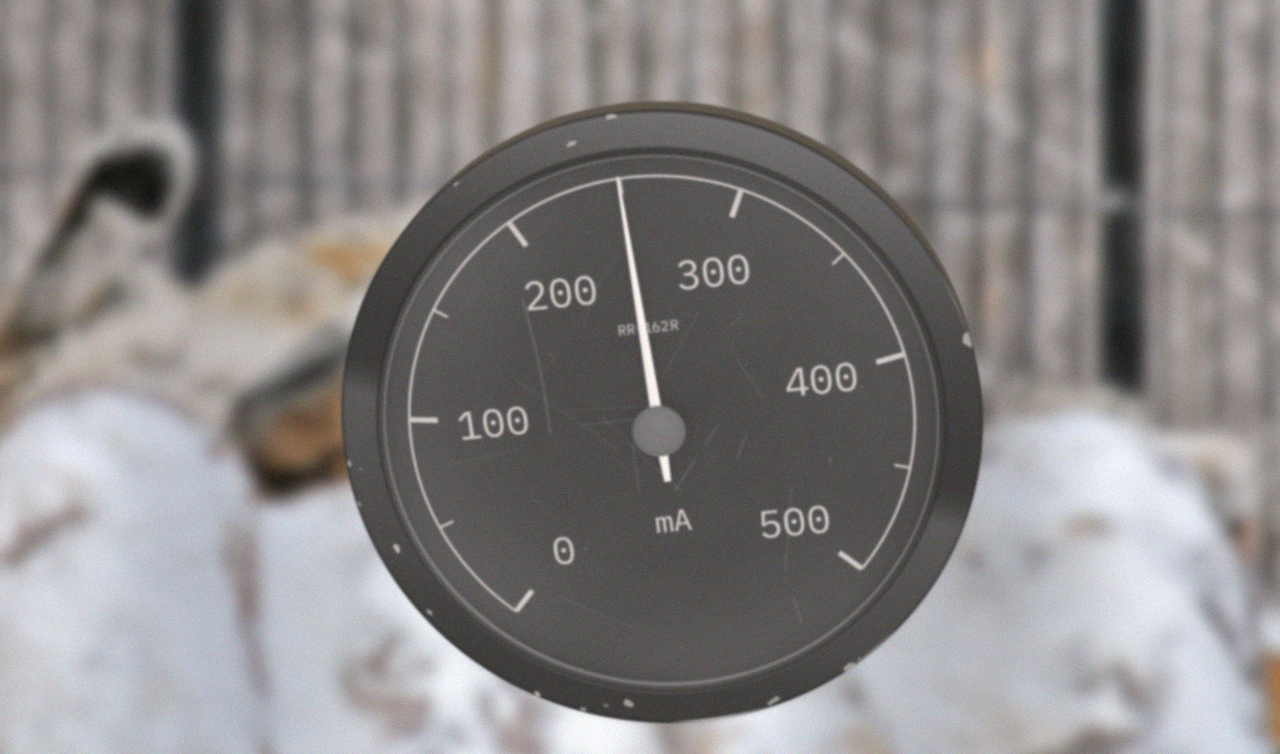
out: 250 mA
